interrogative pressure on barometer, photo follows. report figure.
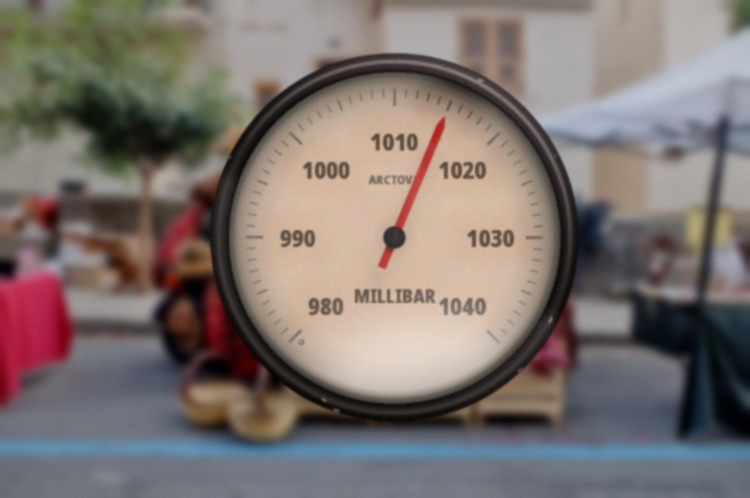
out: 1015 mbar
